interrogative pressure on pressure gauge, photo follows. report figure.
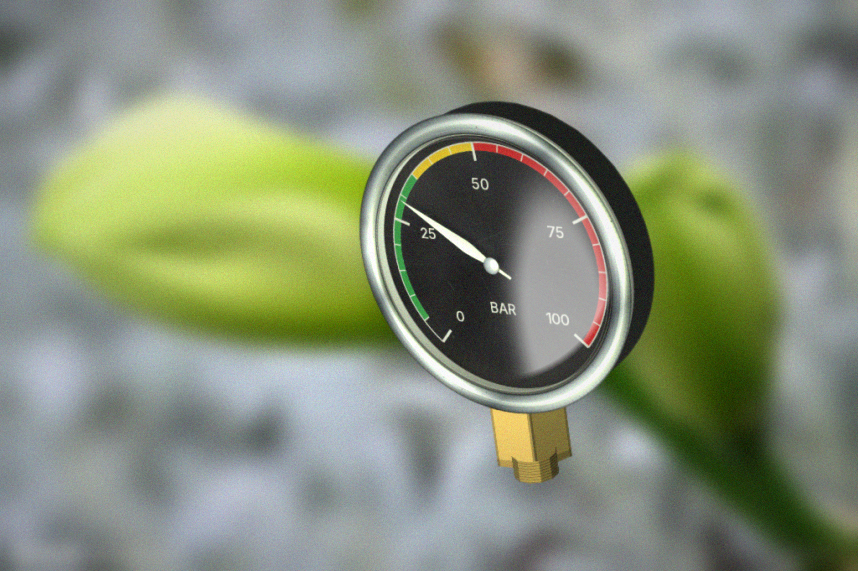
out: 30 bar
